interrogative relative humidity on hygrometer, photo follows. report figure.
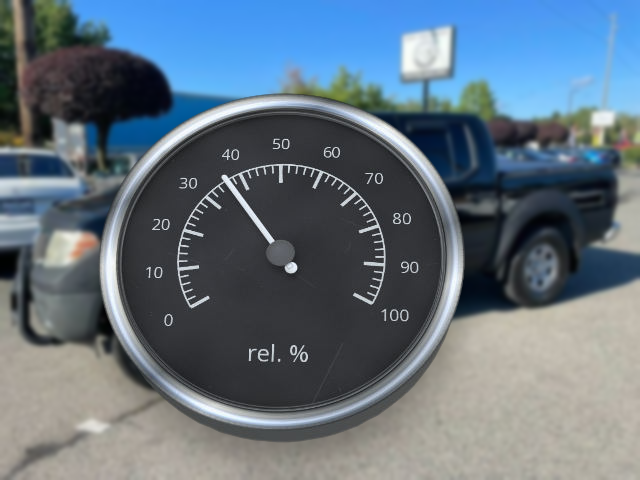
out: 36 %
